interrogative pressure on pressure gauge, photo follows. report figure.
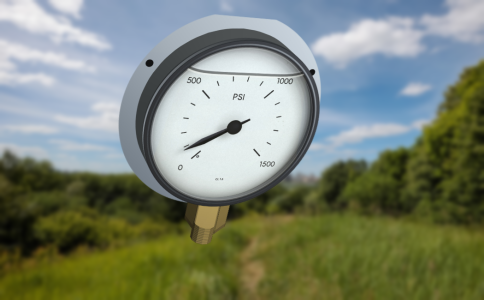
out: 100 psi
